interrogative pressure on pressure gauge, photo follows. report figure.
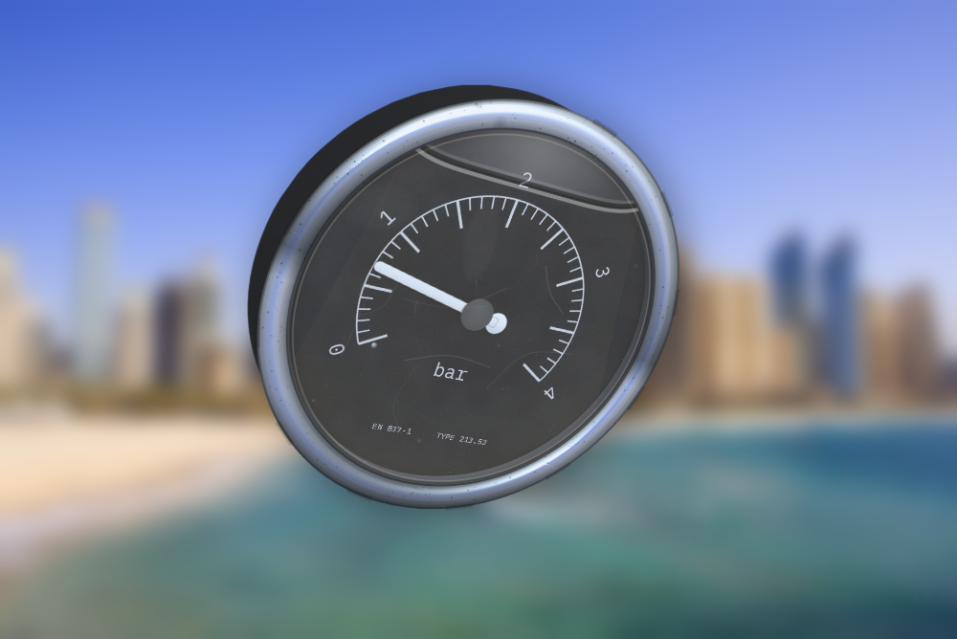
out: 0.7 bar
